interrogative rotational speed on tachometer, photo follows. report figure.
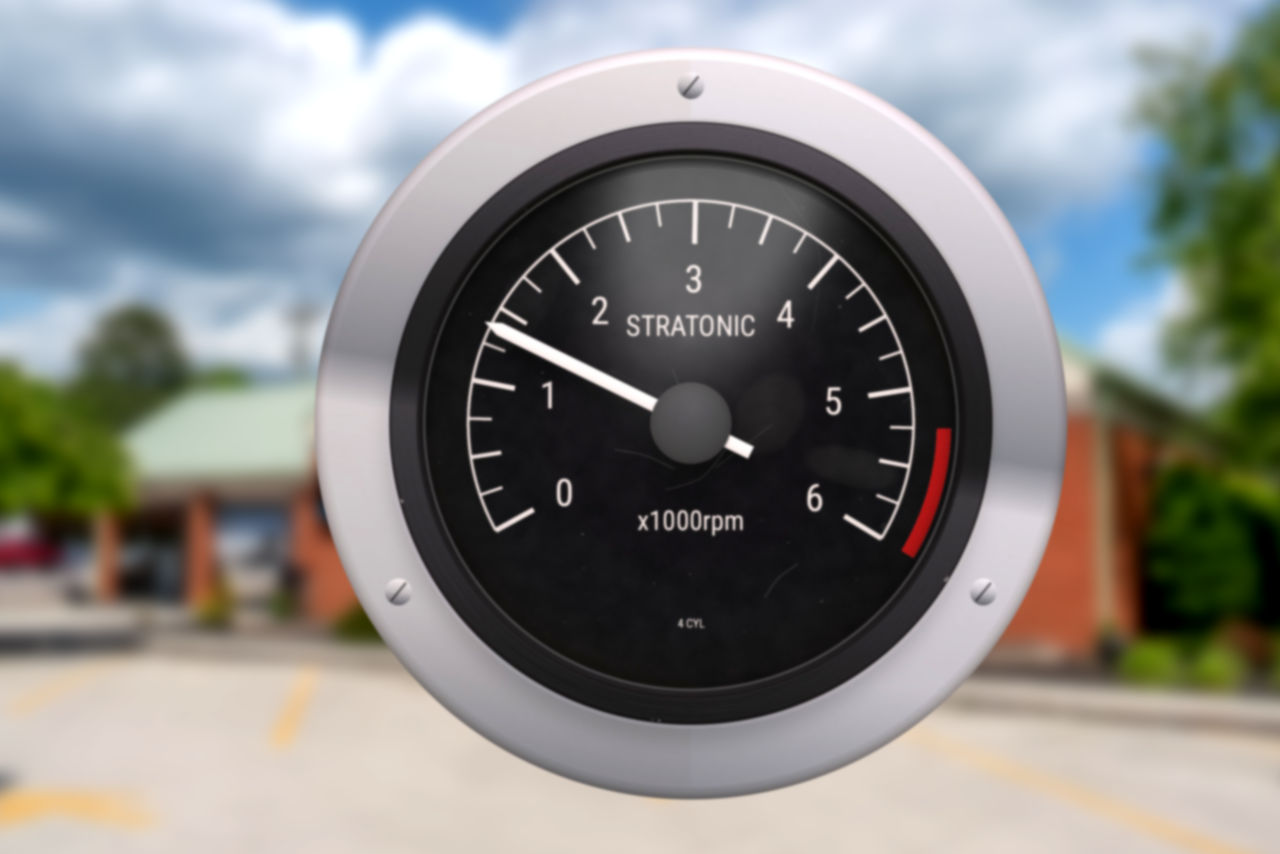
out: 1375 rpm
